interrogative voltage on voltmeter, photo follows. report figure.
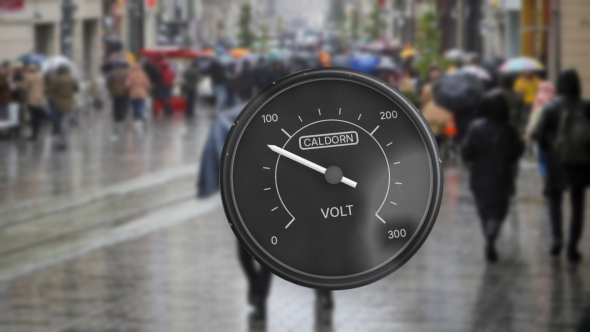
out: 80 V
